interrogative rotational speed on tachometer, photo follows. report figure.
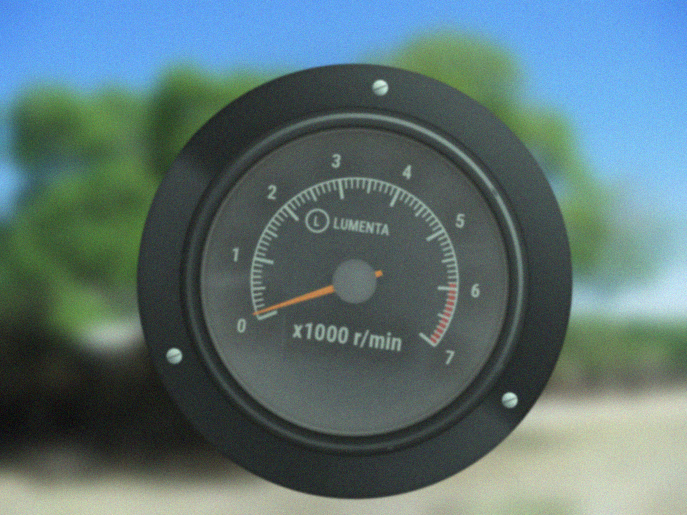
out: 100 rpm
